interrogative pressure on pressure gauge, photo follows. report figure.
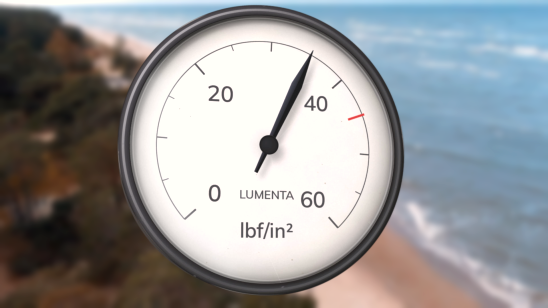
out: 35 psi
